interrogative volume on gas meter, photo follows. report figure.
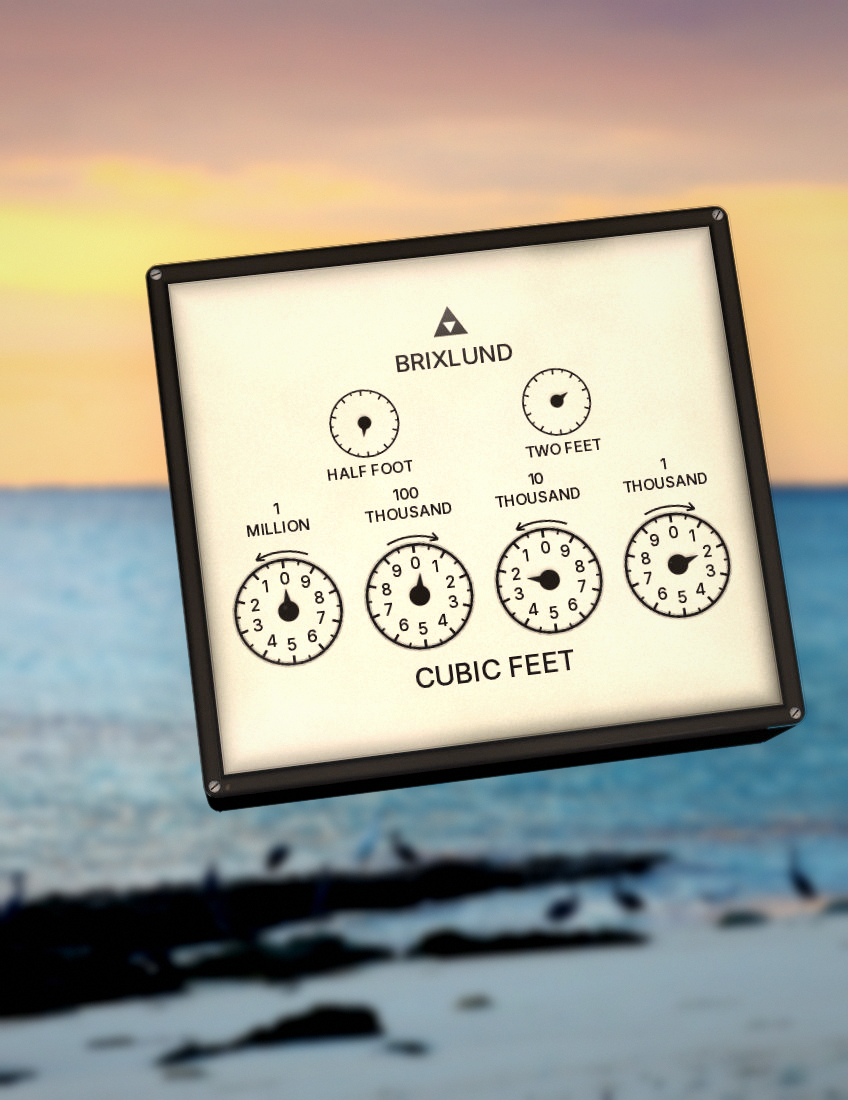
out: 2200 ft³
